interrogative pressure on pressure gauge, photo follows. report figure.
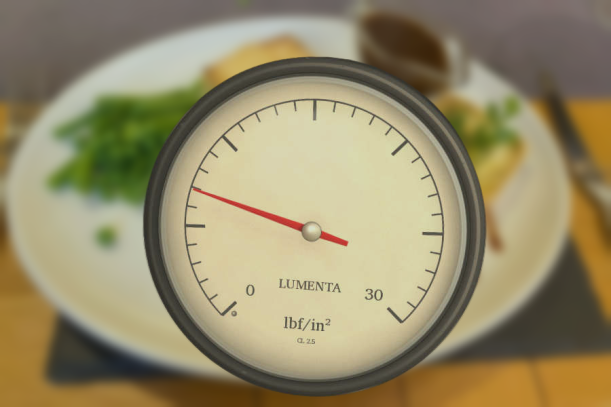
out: 7 psi
